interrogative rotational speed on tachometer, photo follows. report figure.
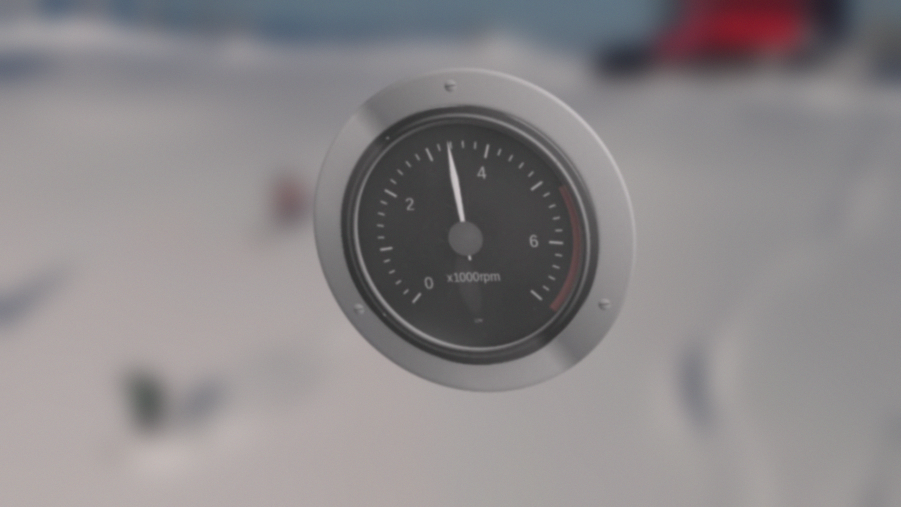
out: 3400 rpm
